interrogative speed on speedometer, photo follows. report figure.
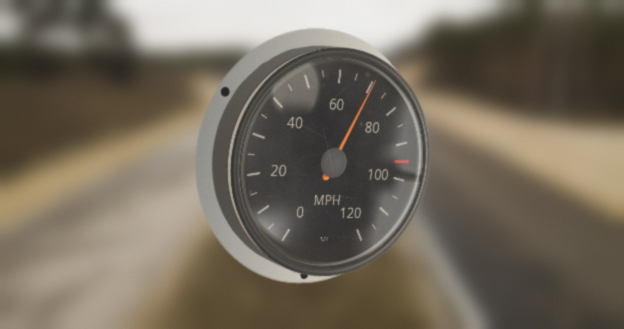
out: 70 mph
